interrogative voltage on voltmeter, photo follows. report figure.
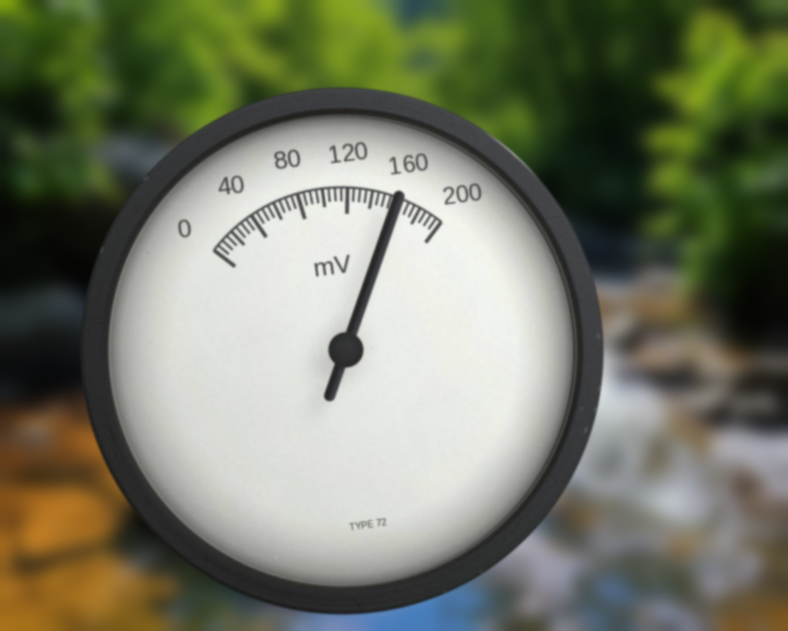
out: 160 mV
